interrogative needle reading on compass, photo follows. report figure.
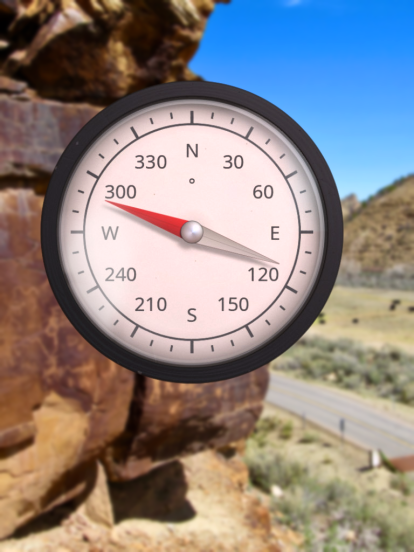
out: 290 °
